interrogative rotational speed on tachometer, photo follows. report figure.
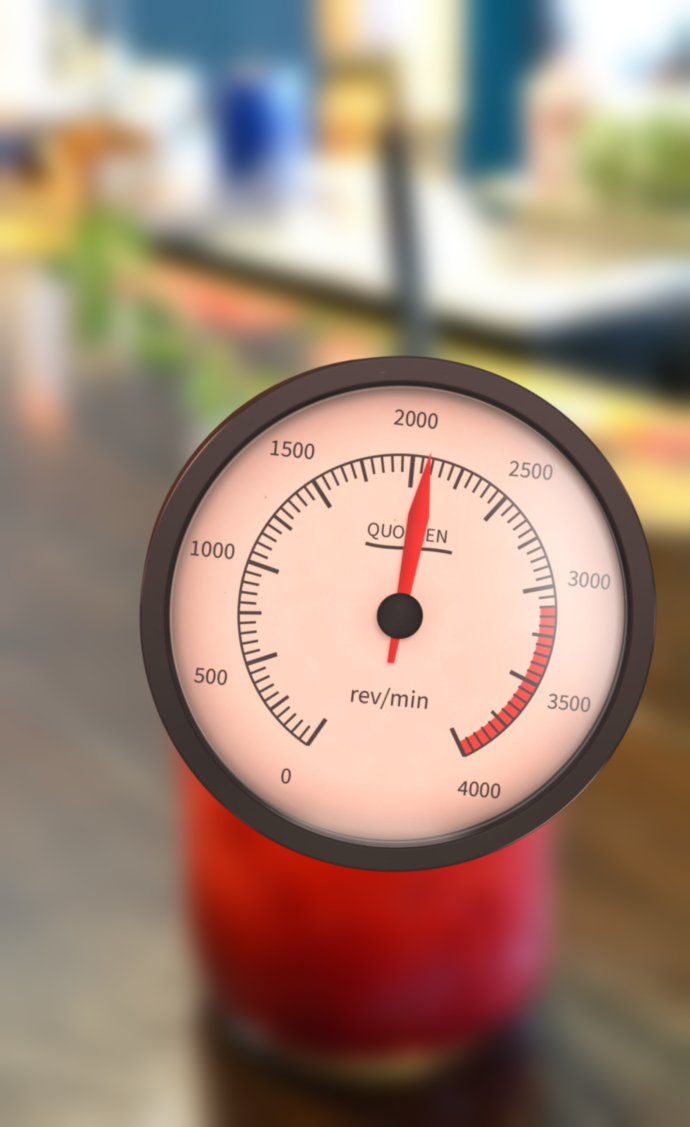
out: 2075 rpm
